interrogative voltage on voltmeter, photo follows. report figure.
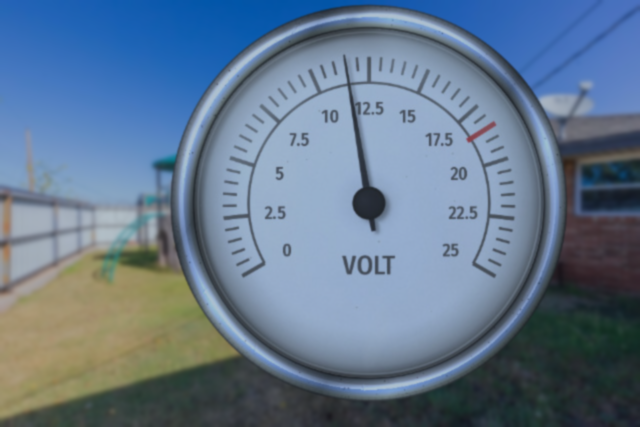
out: 11.5 V
